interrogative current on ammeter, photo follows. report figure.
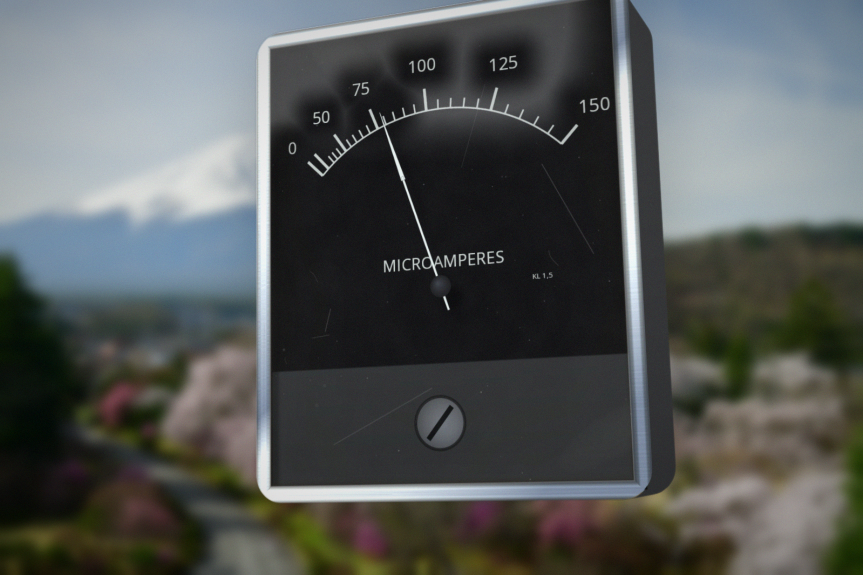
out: 80 µA
